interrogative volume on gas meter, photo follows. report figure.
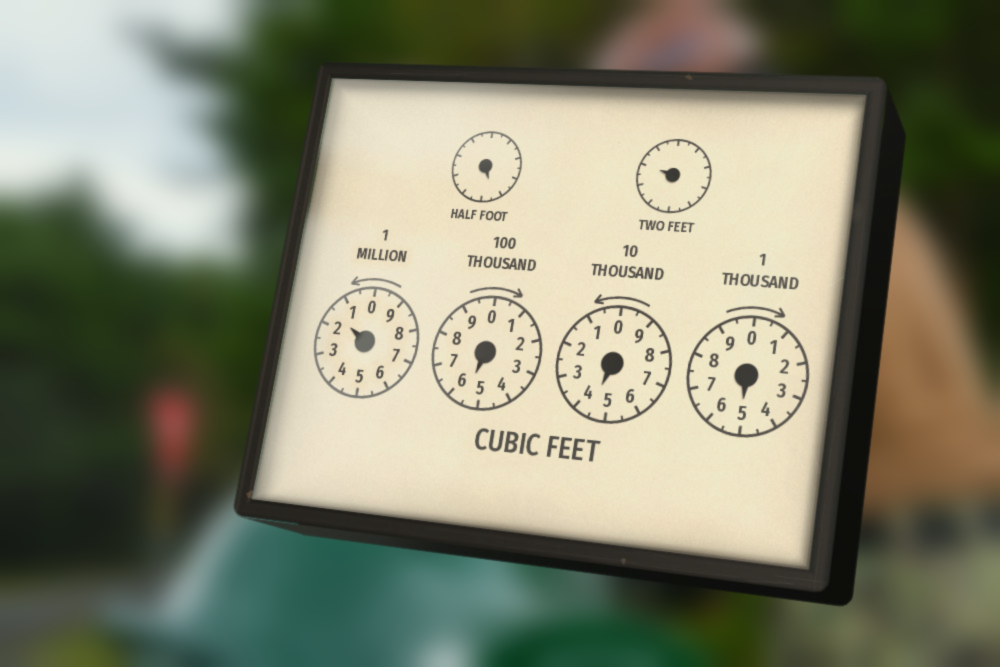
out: 154500 ft³
